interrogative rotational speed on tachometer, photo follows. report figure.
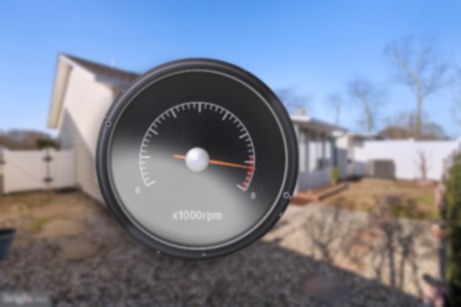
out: 7200 rpm
